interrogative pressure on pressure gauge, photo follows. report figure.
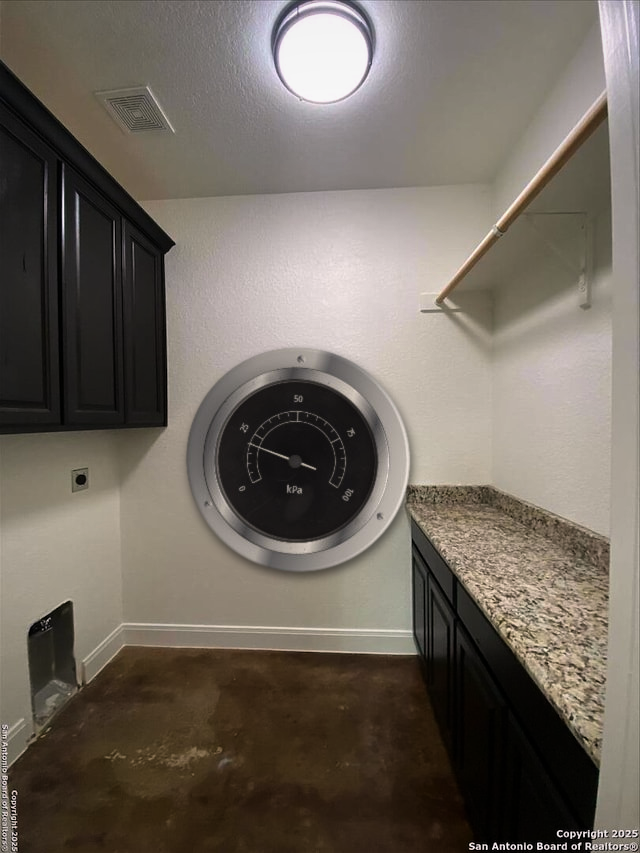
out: 20 kPa
